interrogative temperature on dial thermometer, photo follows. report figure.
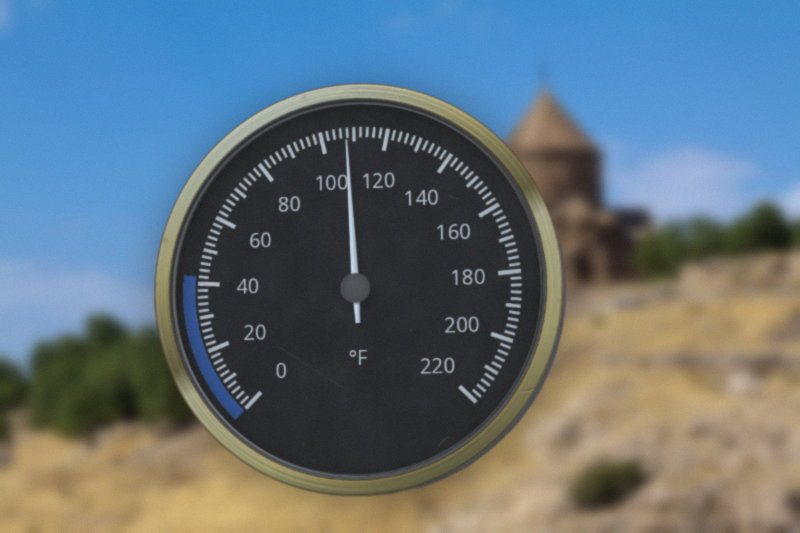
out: 108 °F
